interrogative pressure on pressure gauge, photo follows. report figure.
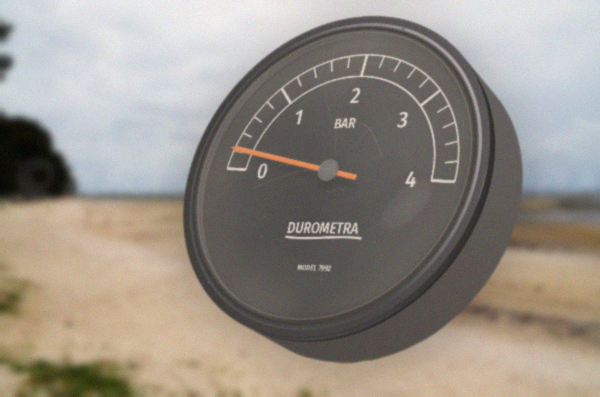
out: 0.2 bar
